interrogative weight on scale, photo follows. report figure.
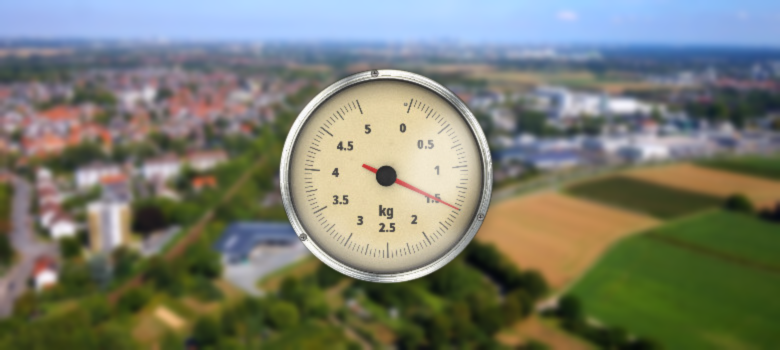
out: 1.5 kg
